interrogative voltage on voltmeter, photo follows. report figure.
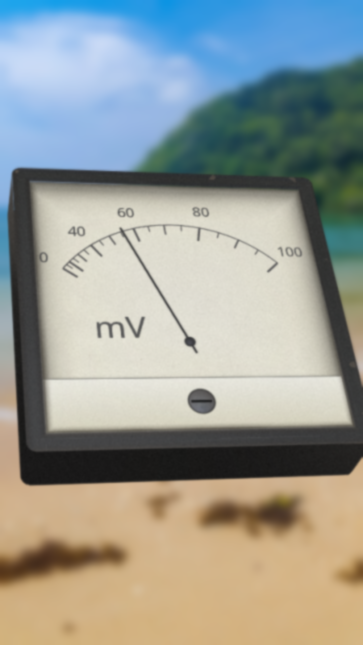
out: 55 mV
